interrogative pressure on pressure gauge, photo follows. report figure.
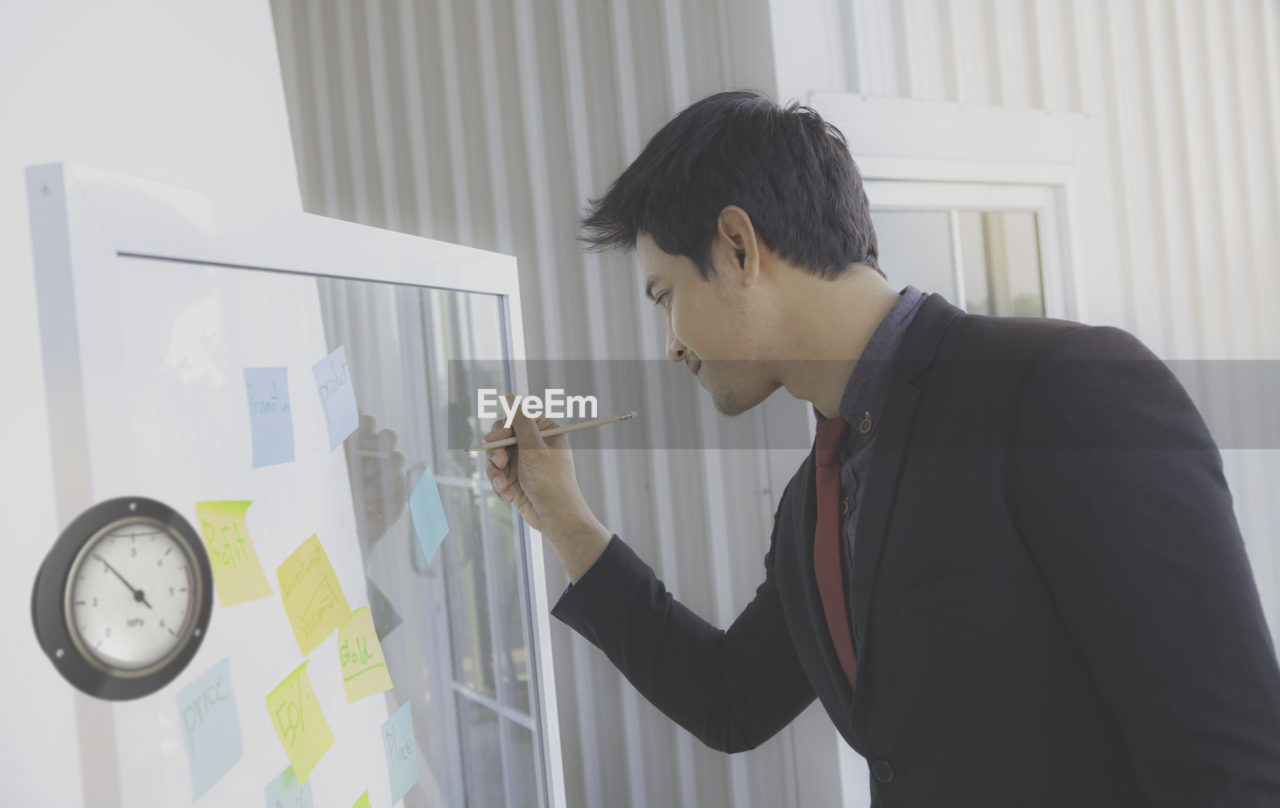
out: 2 MPa
